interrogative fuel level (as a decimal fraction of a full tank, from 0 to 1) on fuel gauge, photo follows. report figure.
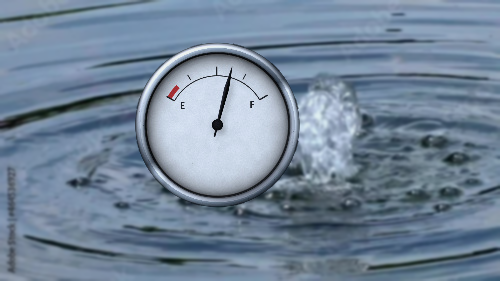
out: 0.625
